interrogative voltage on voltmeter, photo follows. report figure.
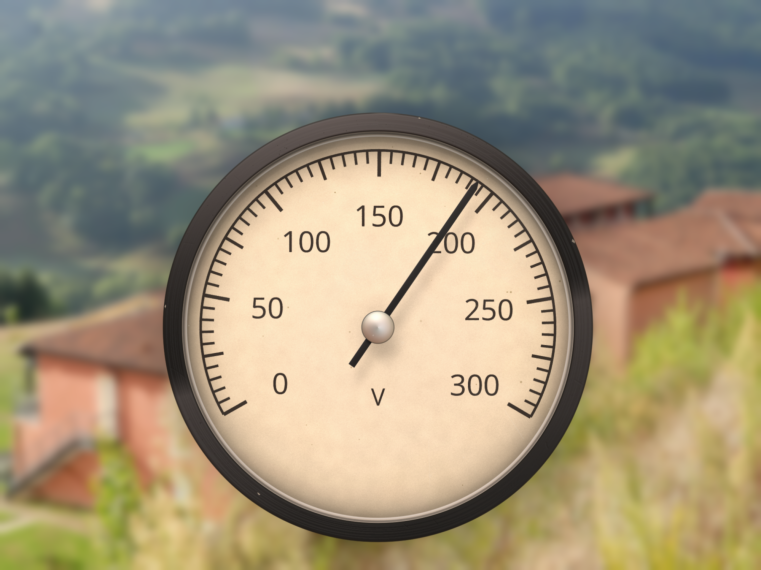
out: 192.5 V
